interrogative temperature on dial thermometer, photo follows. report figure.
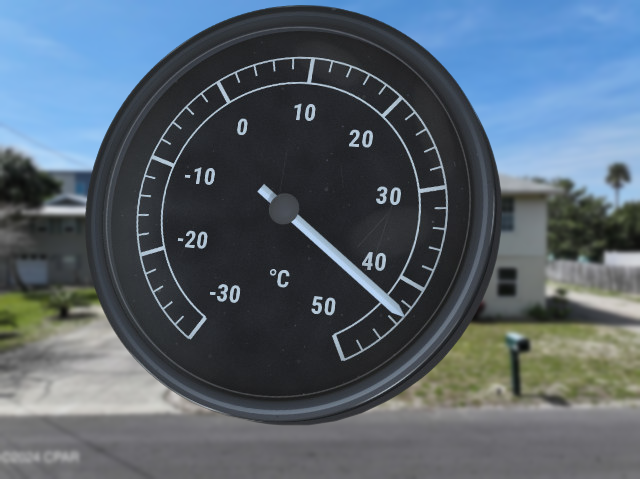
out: 43 °C
